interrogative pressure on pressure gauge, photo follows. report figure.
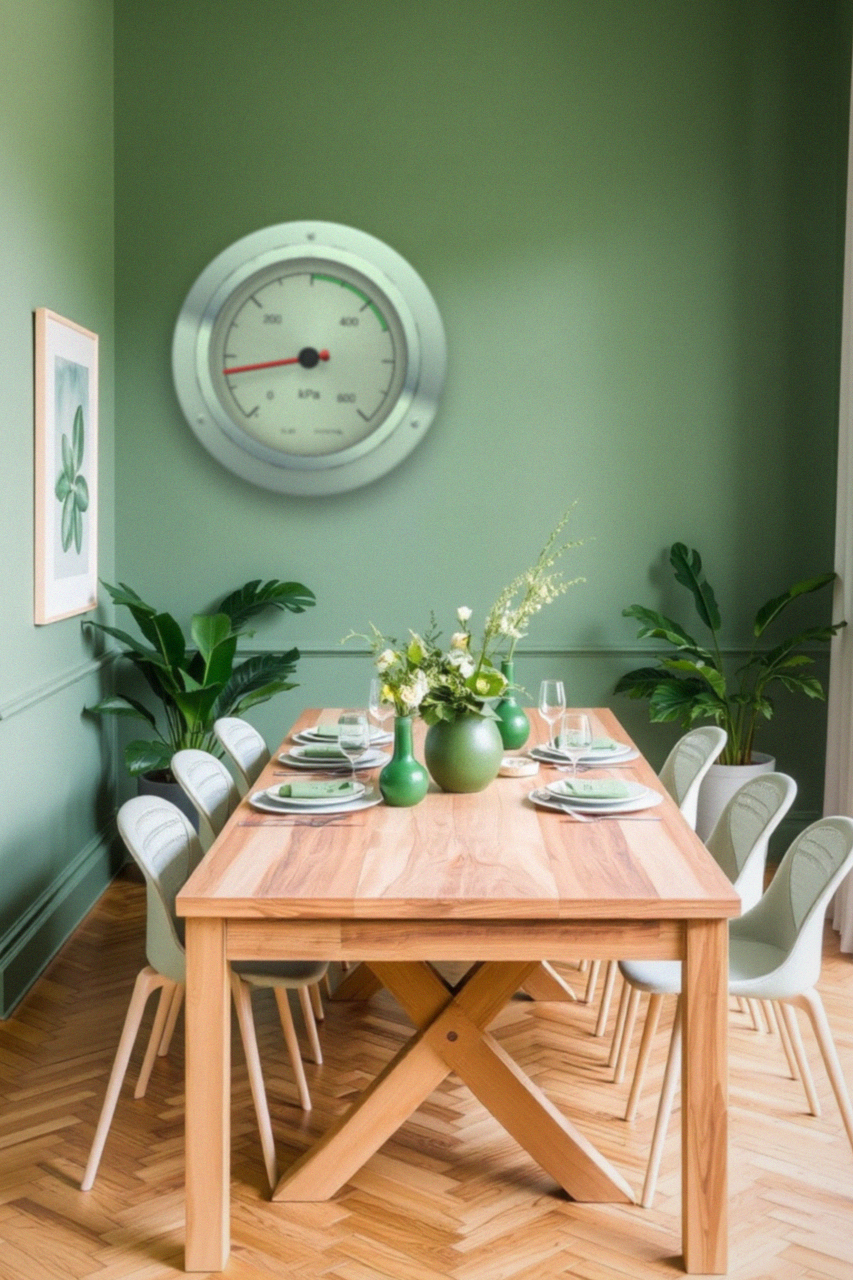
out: 75 kPa
